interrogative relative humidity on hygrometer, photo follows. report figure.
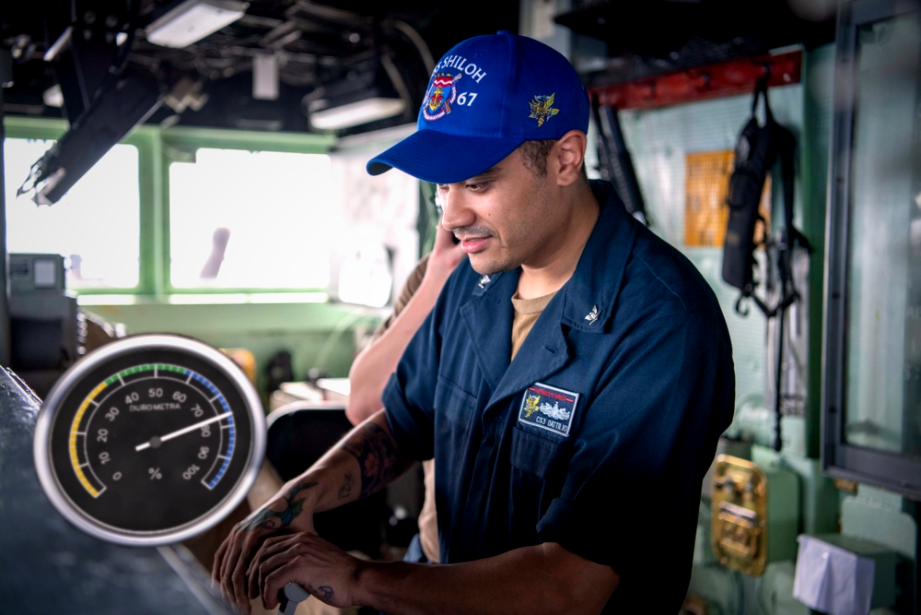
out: 76 %
